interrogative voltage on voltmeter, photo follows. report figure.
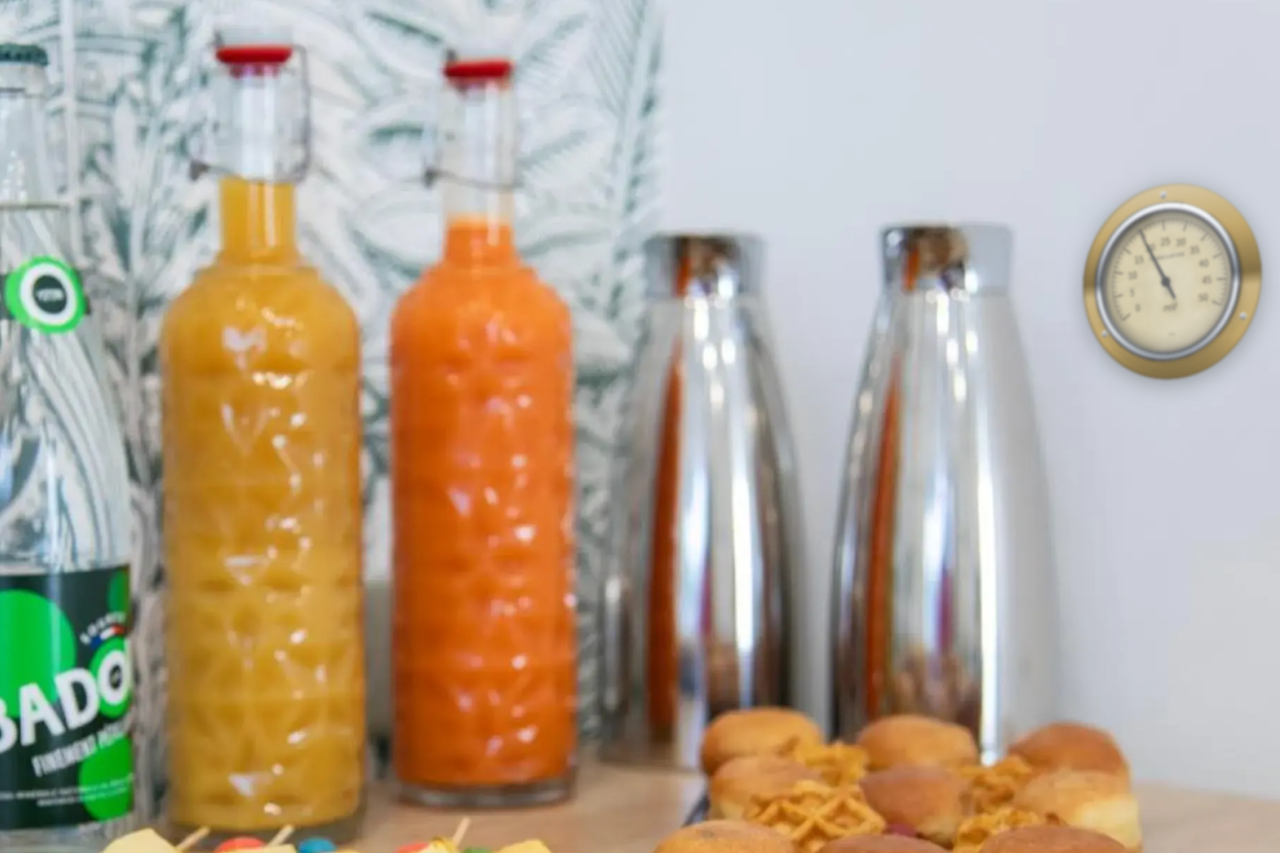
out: 20 mV
